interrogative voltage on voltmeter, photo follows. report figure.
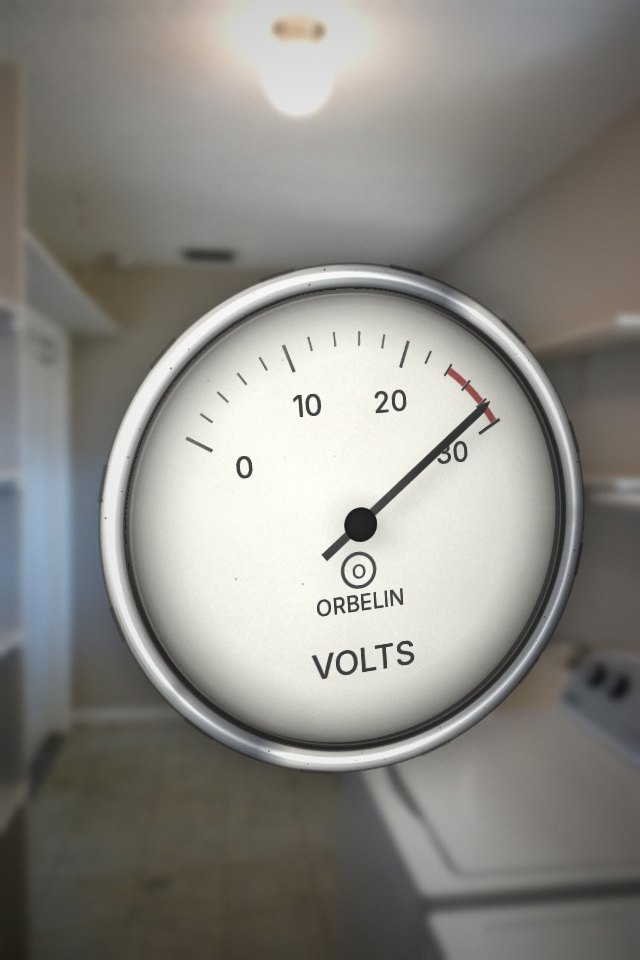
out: 28 V
